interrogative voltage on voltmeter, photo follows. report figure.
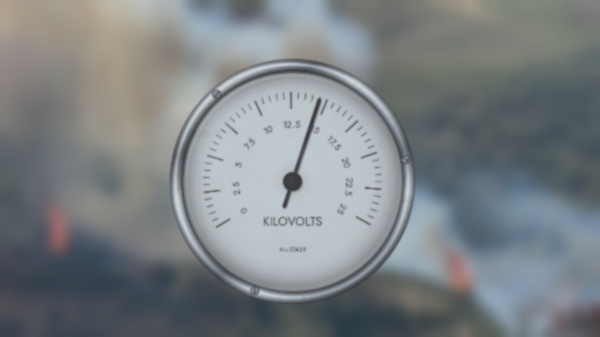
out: 14.5 kV
